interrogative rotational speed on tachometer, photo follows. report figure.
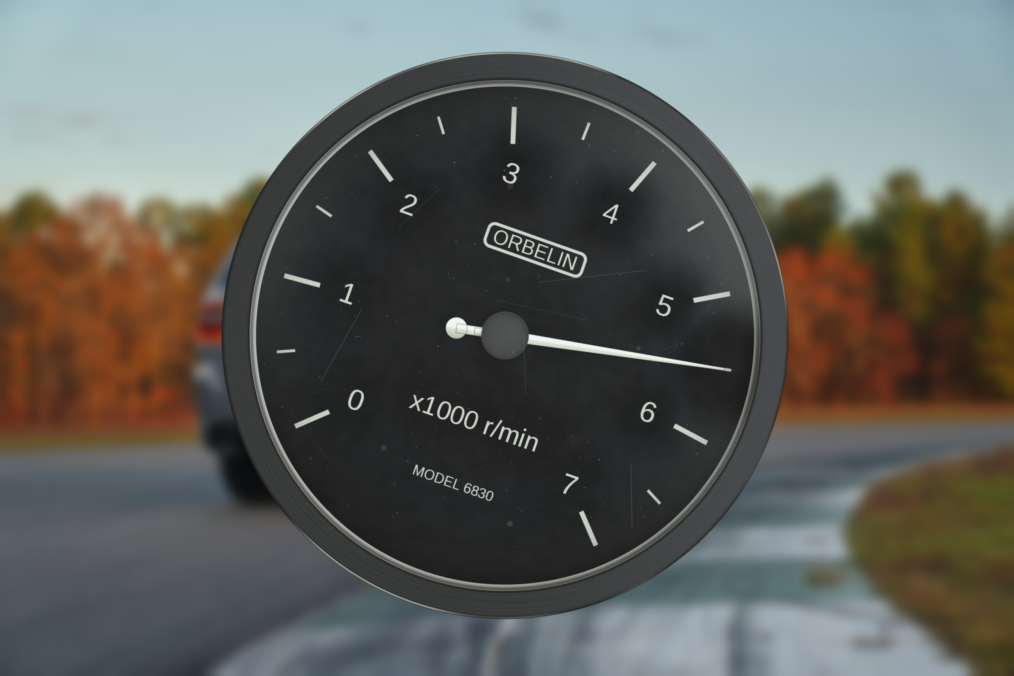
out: 5500 rpm
